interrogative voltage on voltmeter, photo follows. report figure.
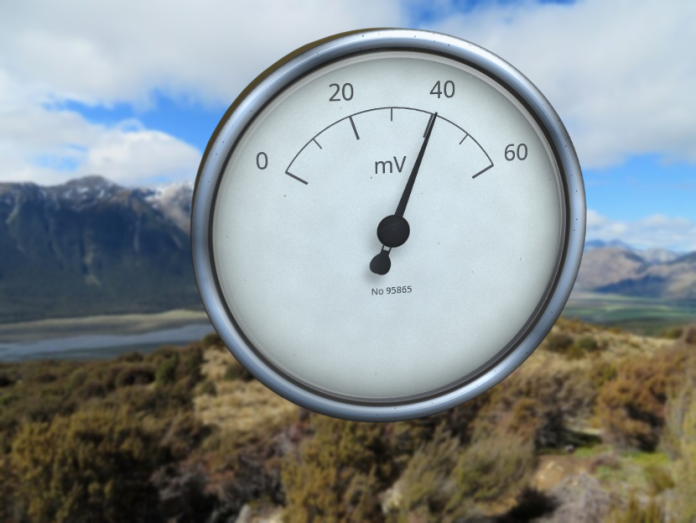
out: 40 mV
